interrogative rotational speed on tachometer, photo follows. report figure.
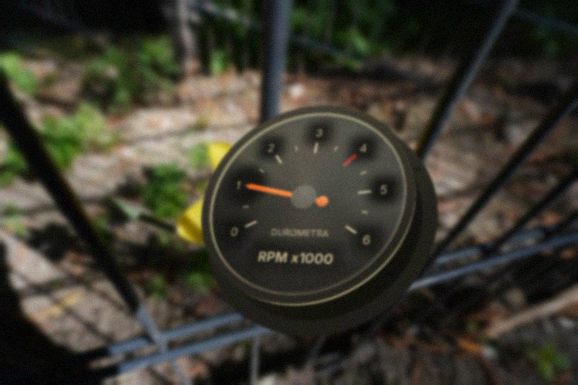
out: 1000 rpm
